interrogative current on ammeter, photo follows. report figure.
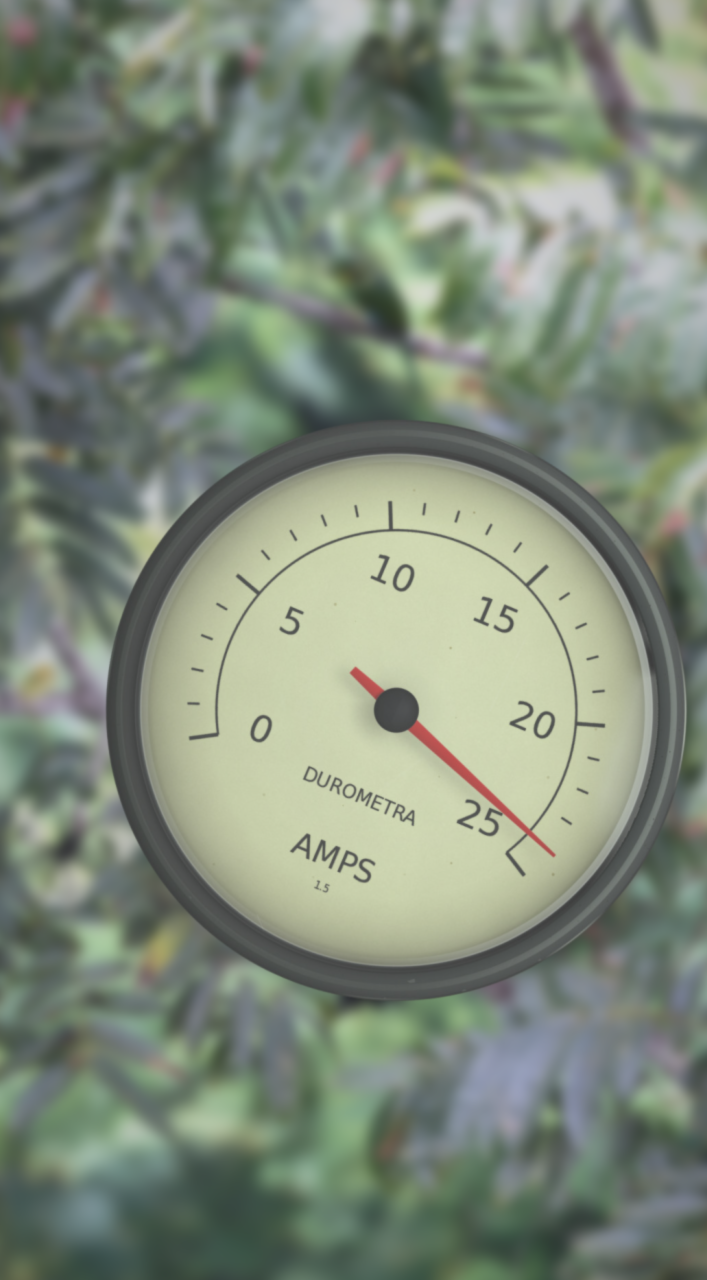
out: 24 A
